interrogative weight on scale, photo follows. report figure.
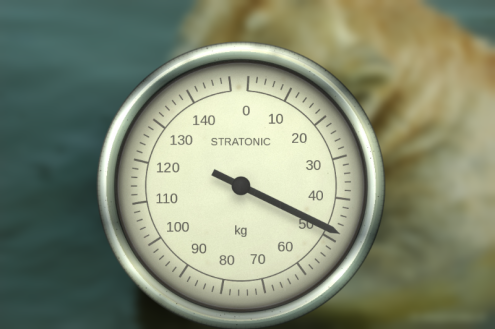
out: 48 kg
